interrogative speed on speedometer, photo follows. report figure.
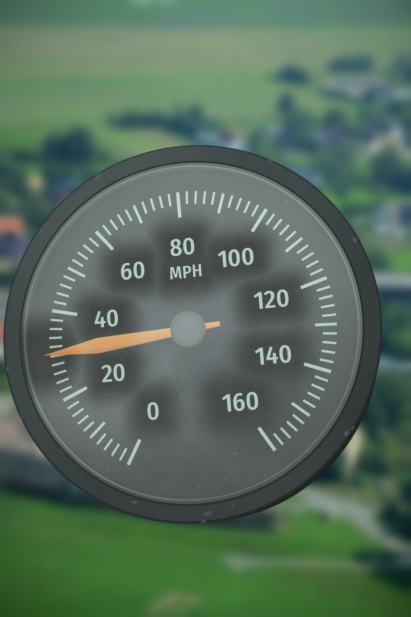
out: 30 mph
